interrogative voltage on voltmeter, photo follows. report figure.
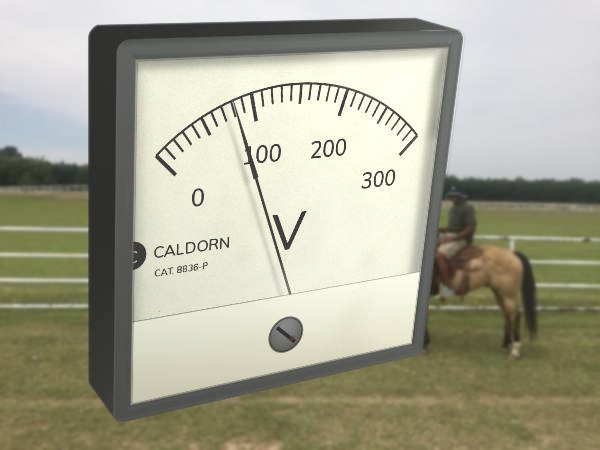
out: 80 V
